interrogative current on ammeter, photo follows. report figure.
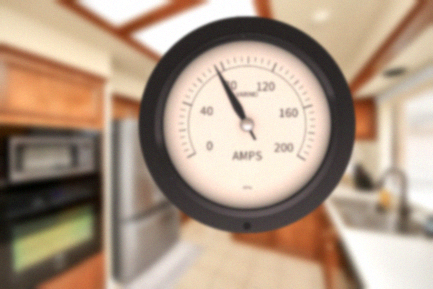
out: 75 A
